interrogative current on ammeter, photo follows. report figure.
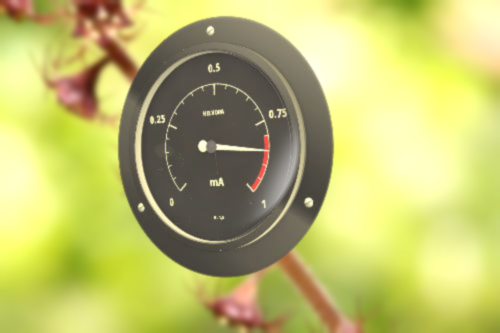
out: 0.85 mA
